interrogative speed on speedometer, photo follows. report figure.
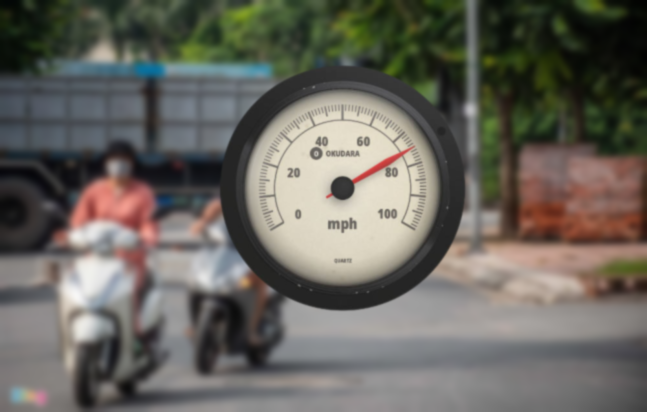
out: 75 mph
